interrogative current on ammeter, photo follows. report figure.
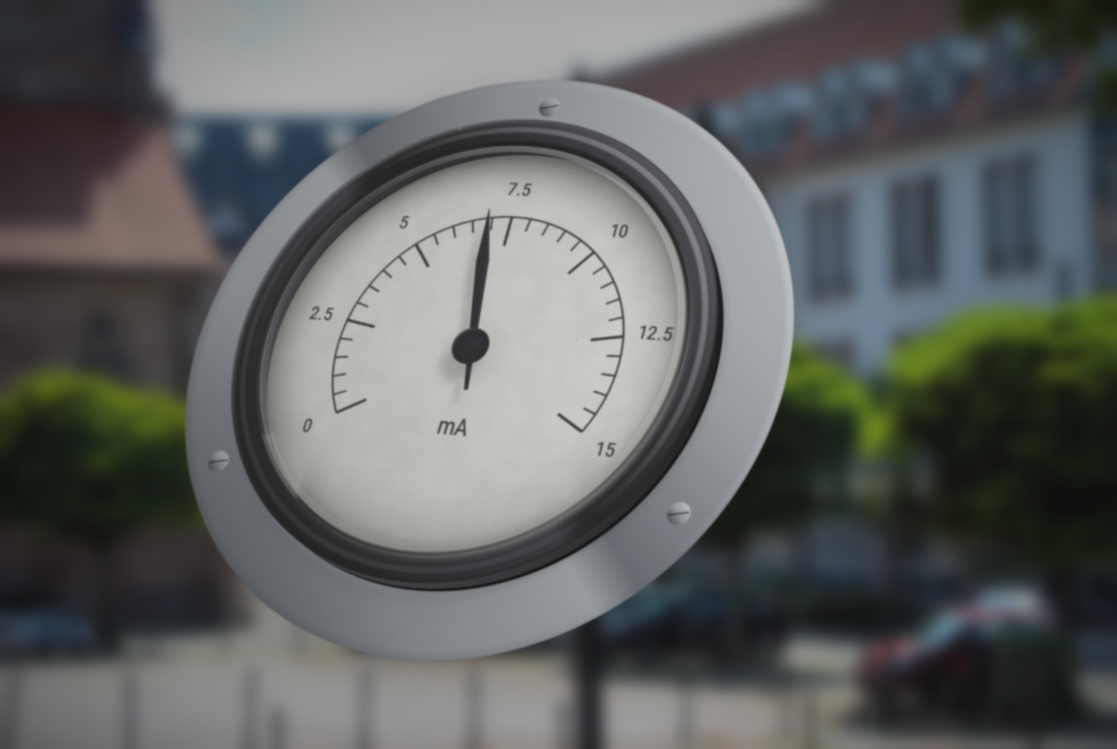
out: 7 mA
